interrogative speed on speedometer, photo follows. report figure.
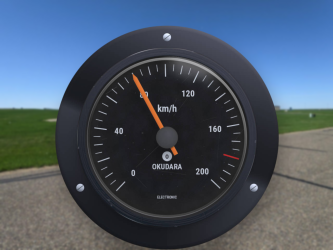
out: 80 km/h
